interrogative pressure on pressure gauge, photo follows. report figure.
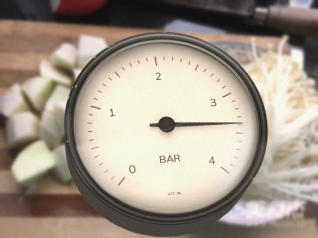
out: 3.4 bar
